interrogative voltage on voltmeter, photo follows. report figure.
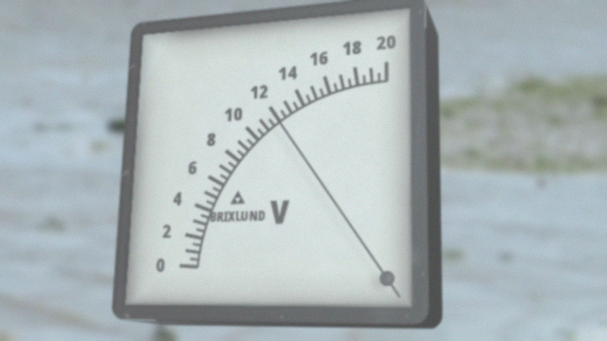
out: 12 V
